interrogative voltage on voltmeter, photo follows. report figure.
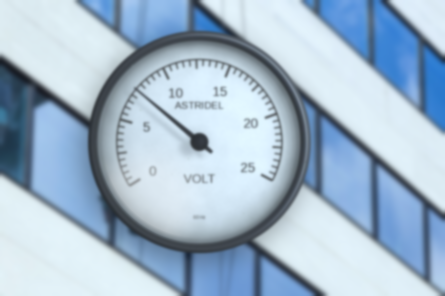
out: 7.5 V
